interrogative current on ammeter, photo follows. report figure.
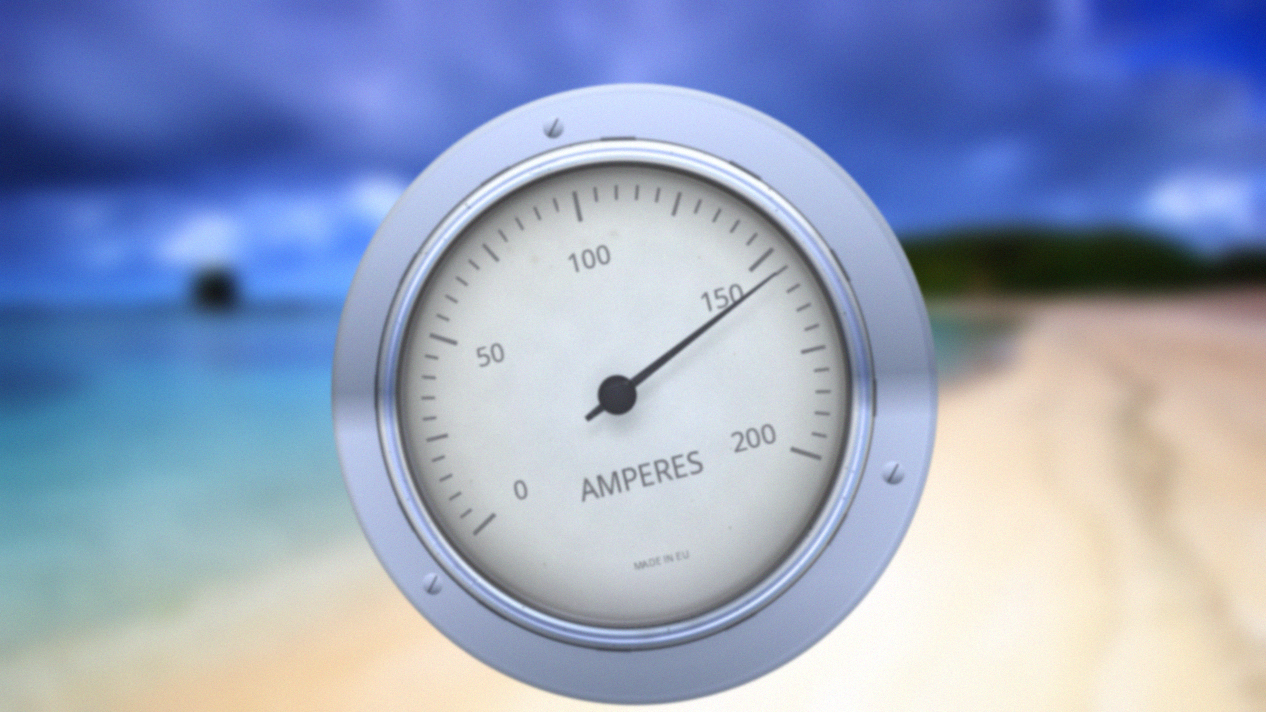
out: 155 A
